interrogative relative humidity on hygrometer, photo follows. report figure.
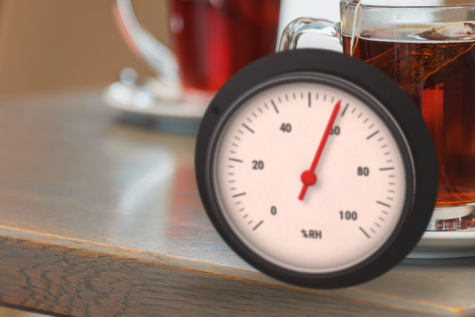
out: 58 %
